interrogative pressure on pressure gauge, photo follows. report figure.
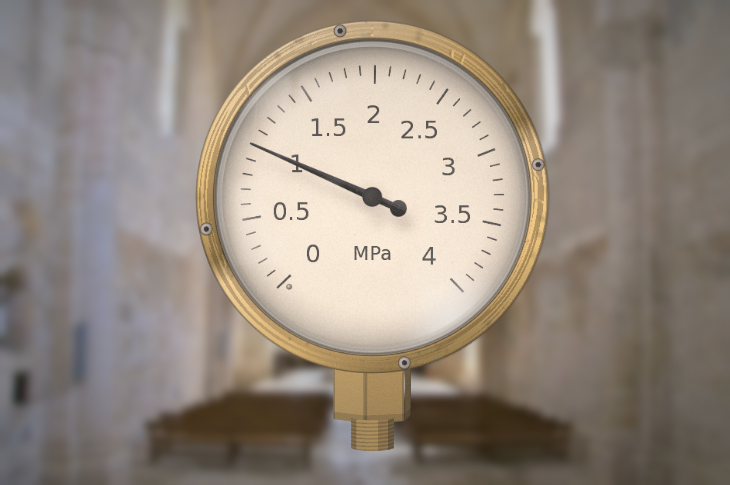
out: 1 MPa
